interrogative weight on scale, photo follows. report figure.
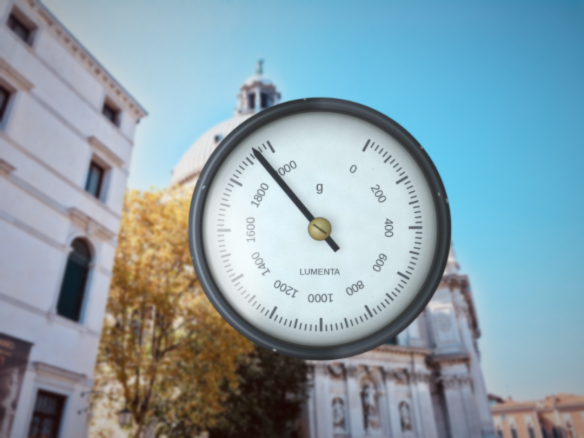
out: 1940 g
